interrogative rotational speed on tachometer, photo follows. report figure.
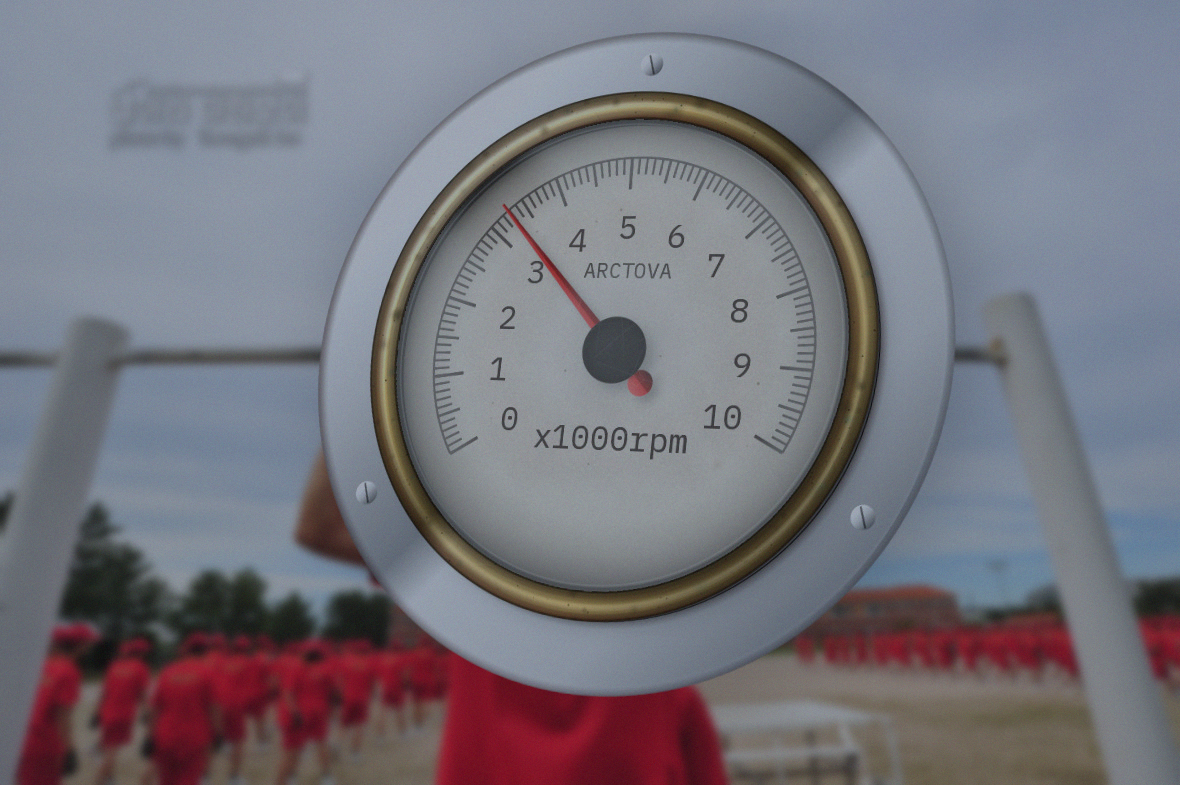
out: 3300 rpm
